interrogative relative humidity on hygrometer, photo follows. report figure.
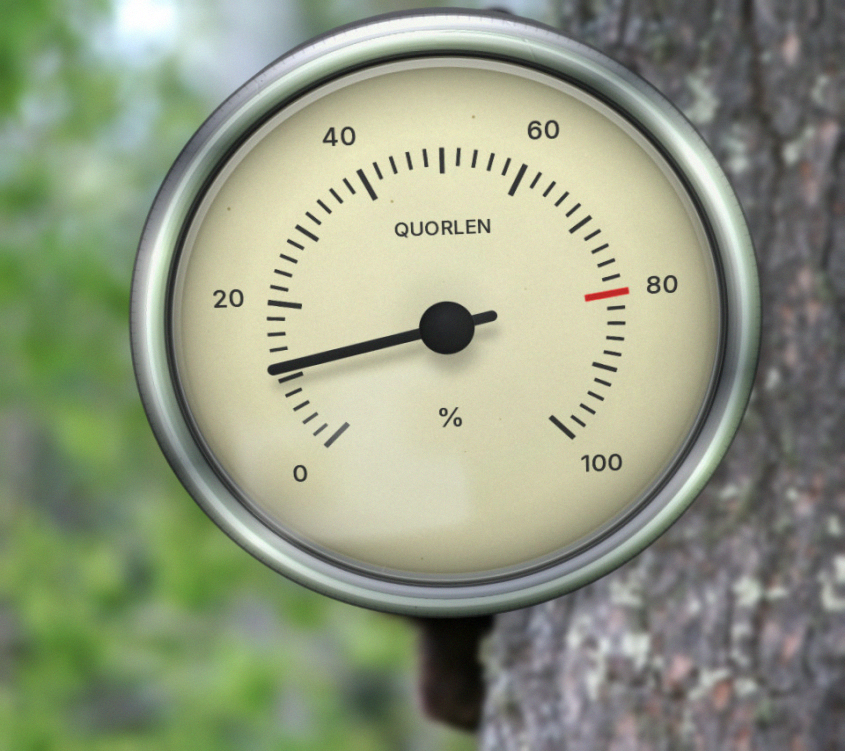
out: 12 %
